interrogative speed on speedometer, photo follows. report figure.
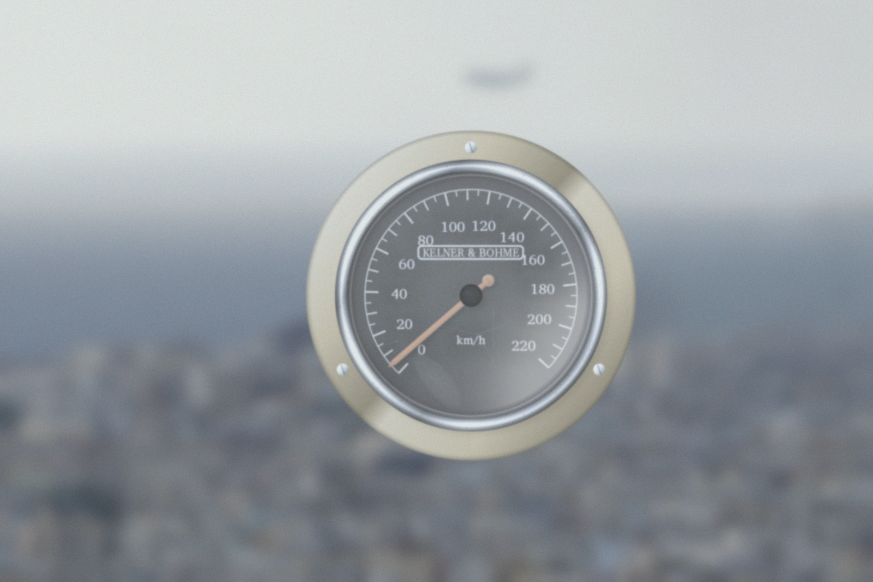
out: 5 km/h
